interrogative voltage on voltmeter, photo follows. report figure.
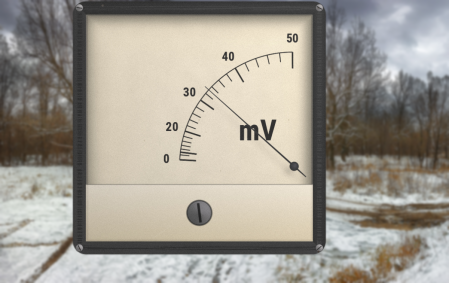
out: 33 mV
